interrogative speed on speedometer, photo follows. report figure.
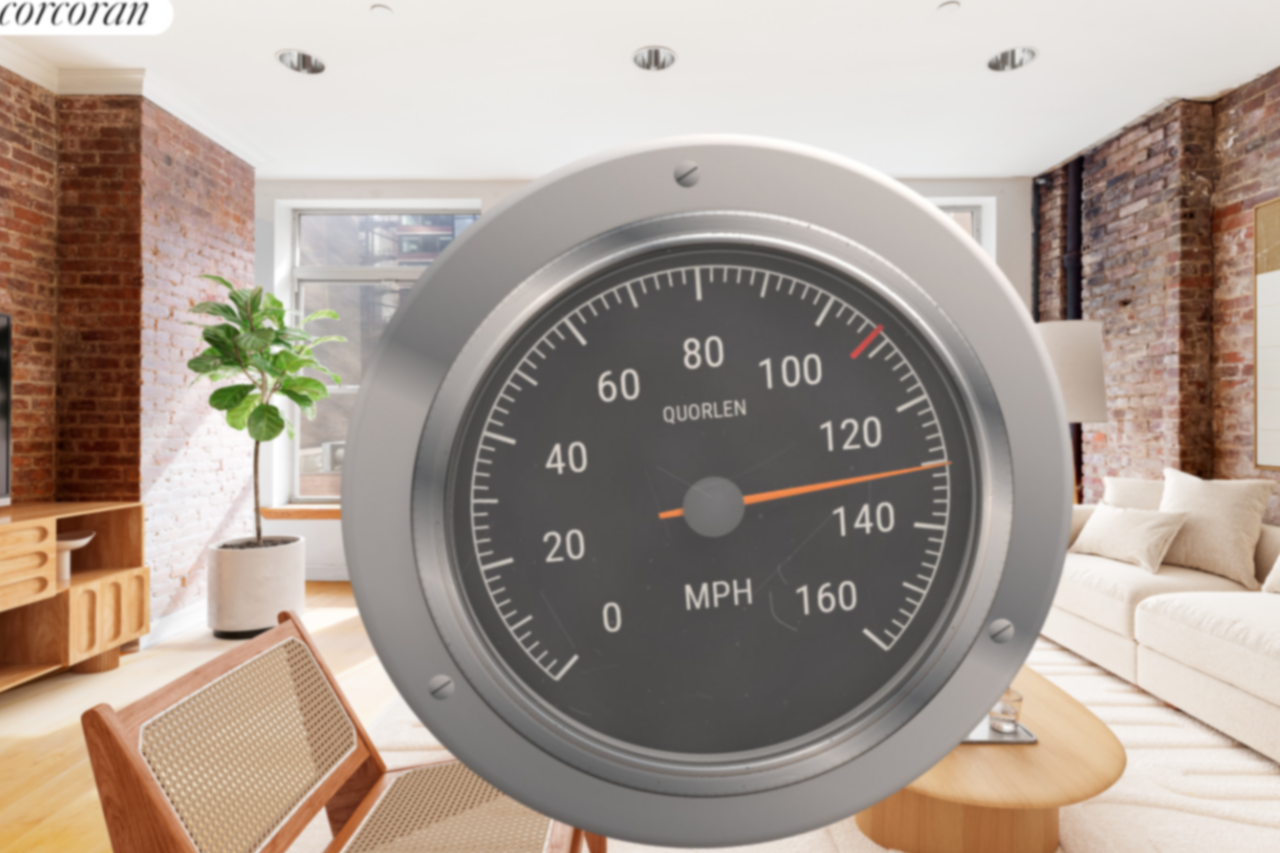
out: 130 mph
